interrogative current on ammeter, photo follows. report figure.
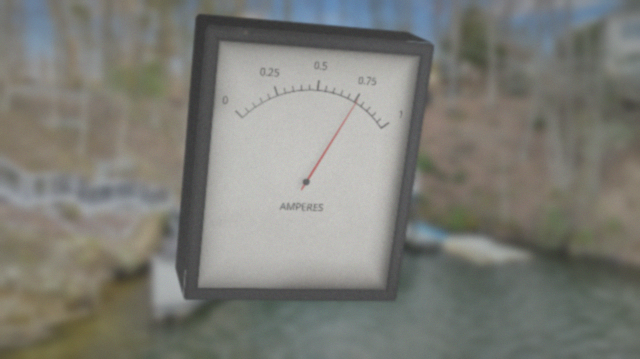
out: 0.75 A
